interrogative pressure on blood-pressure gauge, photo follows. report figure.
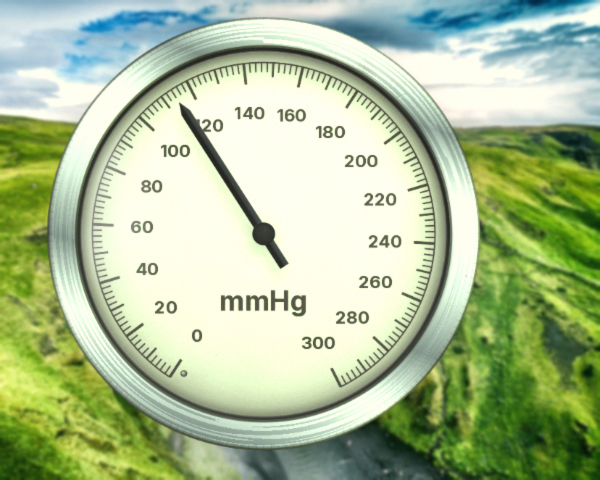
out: 114 mmHg
